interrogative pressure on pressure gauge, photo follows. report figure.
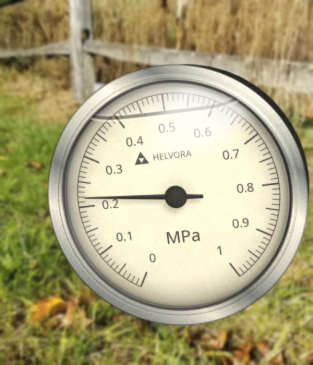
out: 0.22 MPa
